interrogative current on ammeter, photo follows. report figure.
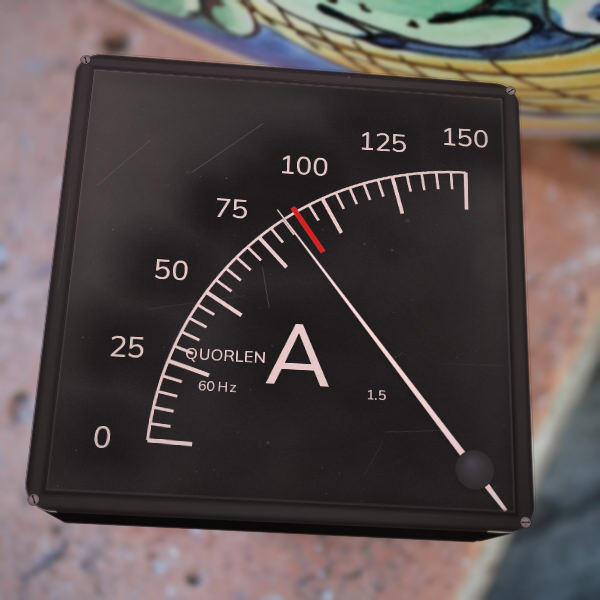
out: 85 A
